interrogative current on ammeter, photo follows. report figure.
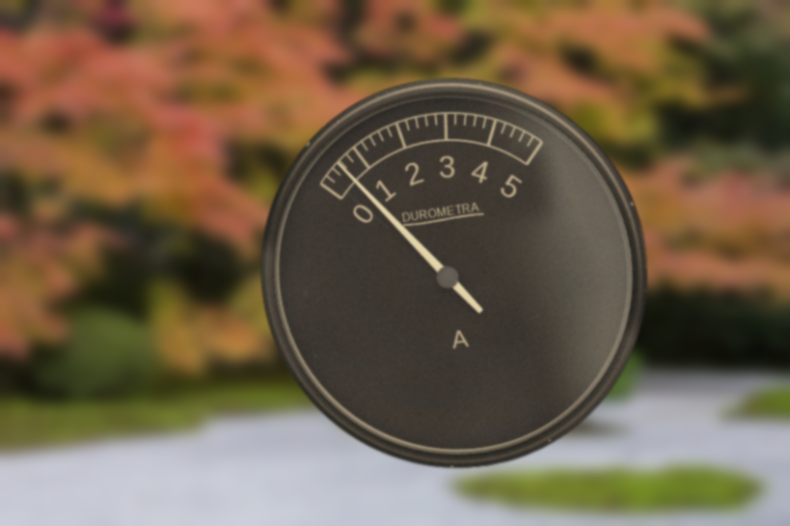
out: 0.6 A
